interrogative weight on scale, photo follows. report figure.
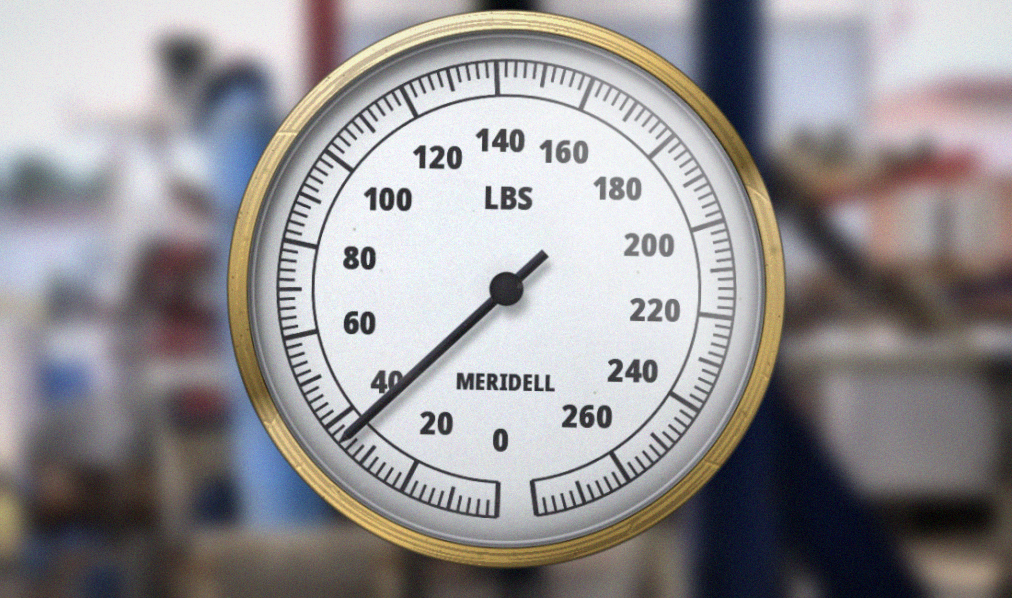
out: 36 lb
